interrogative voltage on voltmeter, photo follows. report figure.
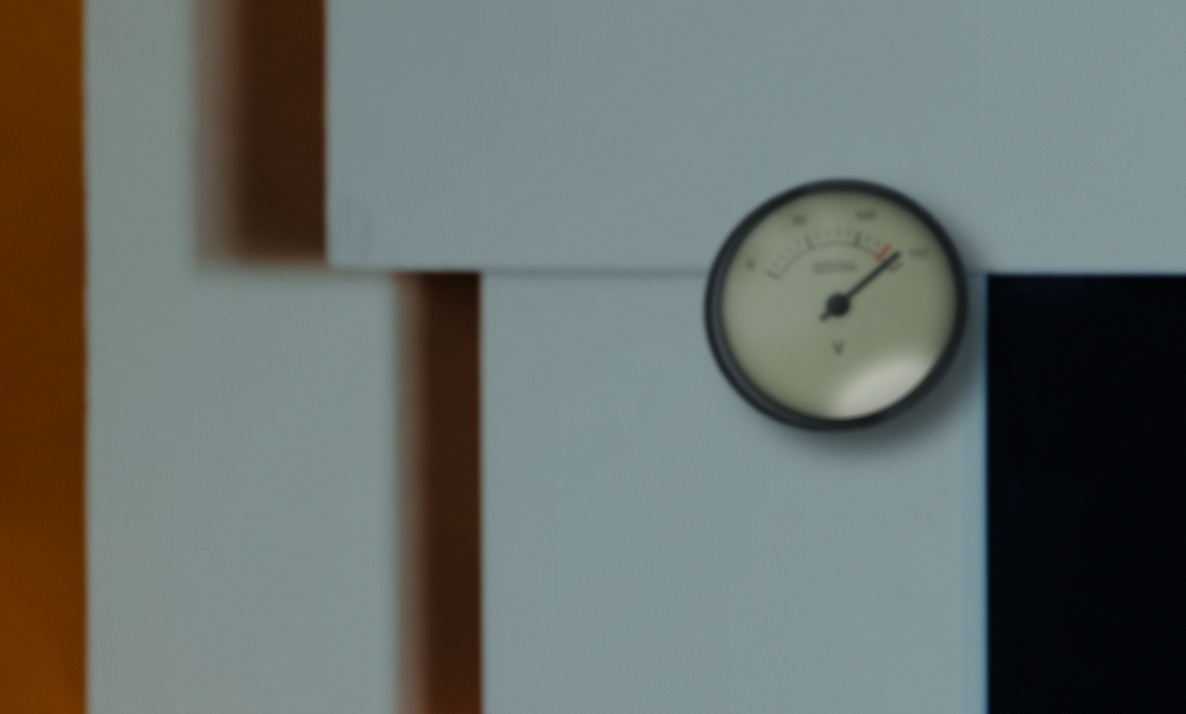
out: 140 V
